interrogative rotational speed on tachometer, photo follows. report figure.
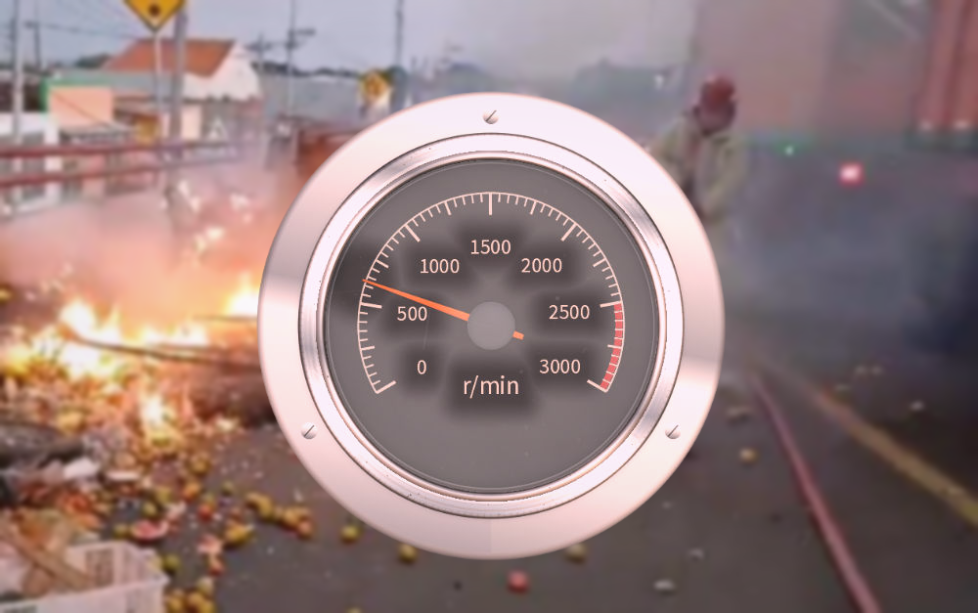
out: 625 rpm
